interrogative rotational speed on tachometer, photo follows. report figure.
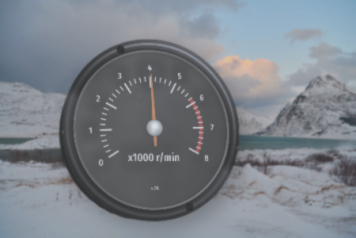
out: 4000 rpm
